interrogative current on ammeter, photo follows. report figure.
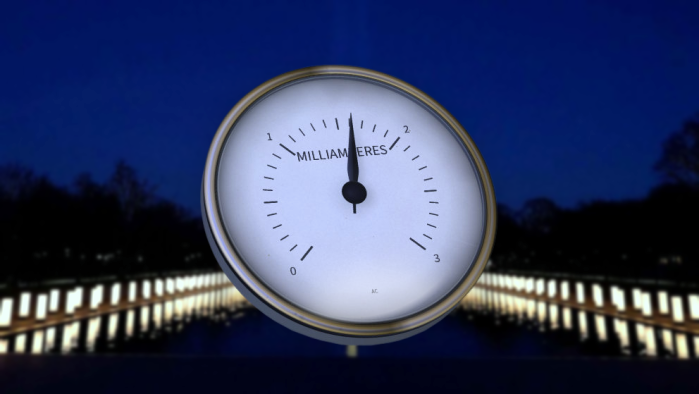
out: 1.6 mA
